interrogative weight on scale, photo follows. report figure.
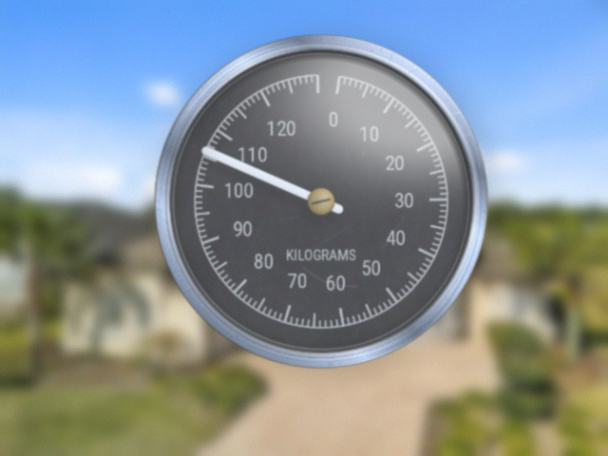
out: 106 kg
